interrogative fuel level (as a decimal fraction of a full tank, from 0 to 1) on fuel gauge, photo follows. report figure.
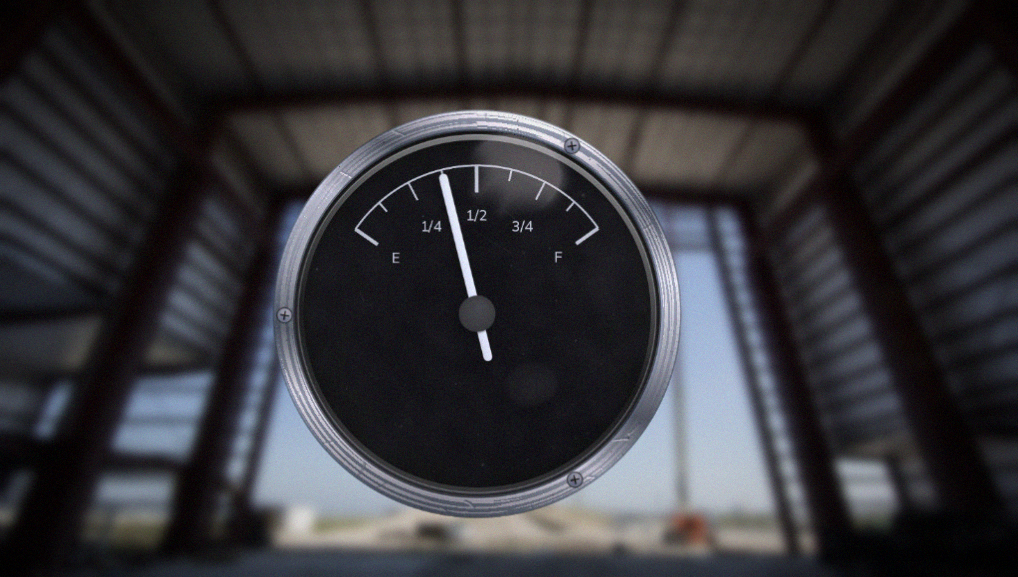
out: 0.375
